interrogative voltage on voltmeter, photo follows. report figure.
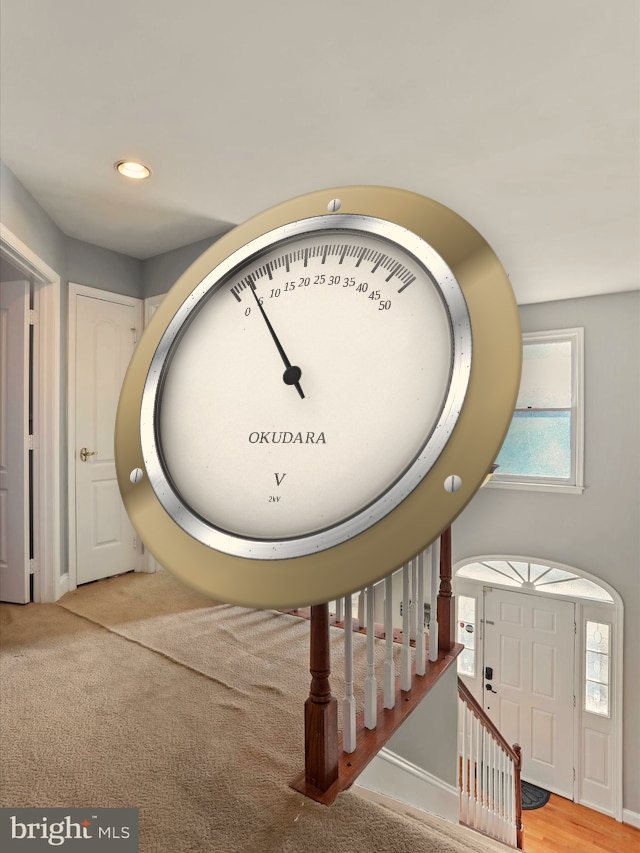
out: 5 V
